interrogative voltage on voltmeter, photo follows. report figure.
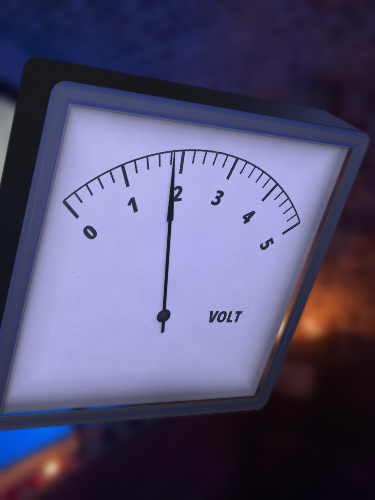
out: 1.8 V
